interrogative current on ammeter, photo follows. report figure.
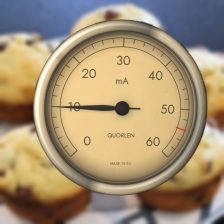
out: 10 mA
